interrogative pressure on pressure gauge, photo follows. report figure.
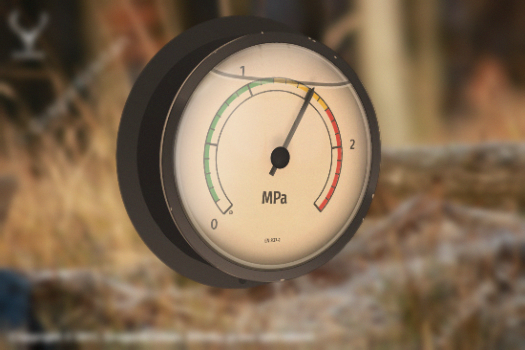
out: 1.5 MPa
